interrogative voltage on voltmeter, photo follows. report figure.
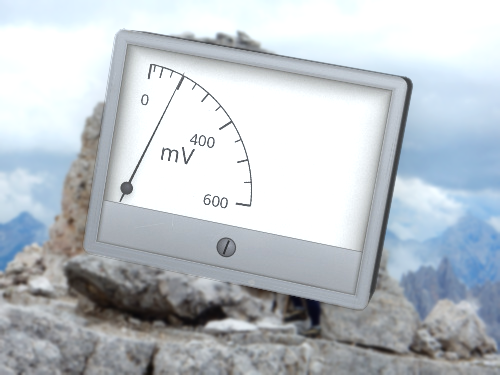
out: 200 mV
